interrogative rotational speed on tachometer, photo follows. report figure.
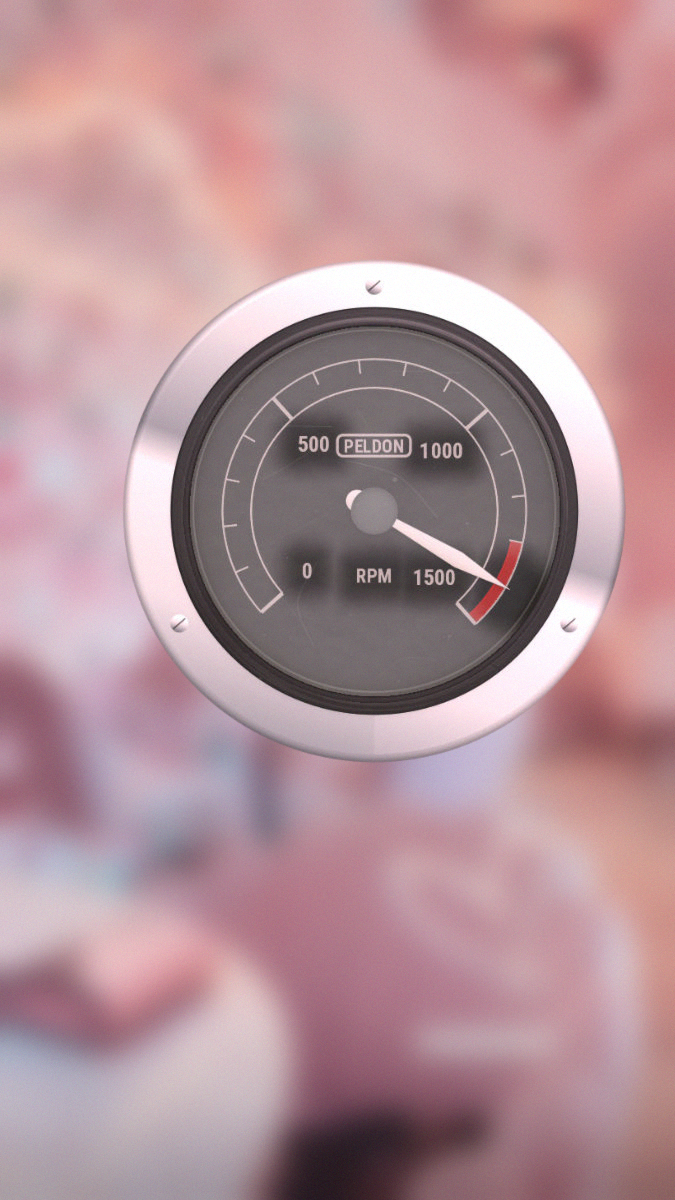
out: 1400 rpm
